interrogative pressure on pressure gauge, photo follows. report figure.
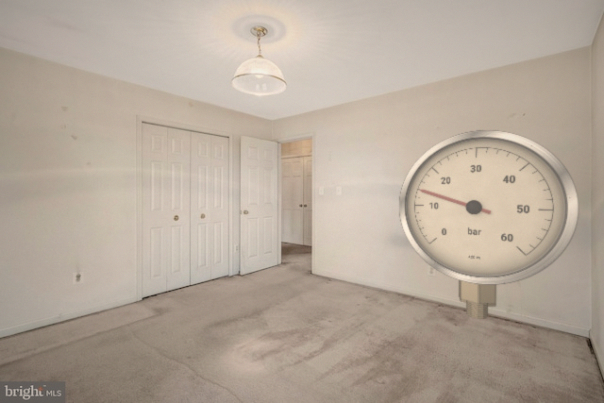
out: 14 bar
